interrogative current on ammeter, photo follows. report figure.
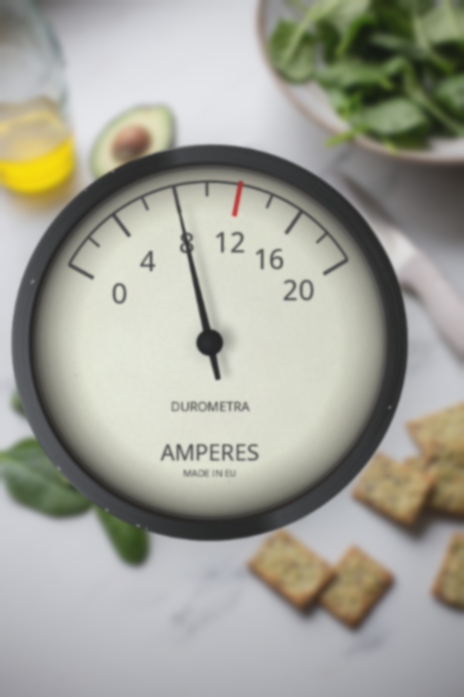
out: 8 A
